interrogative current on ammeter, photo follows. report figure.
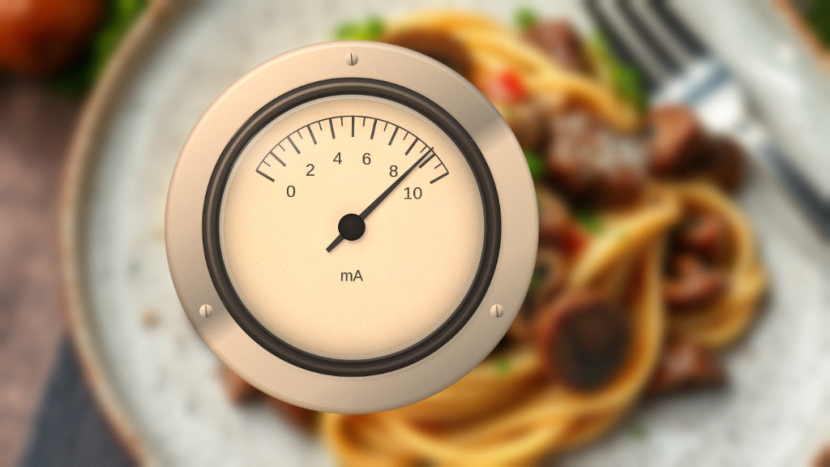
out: 8.75 mA
